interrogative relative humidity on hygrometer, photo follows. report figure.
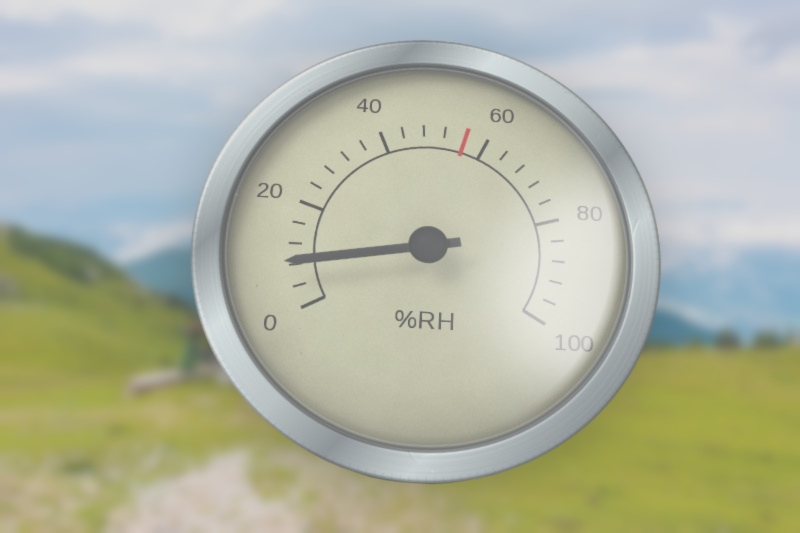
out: 8 %
